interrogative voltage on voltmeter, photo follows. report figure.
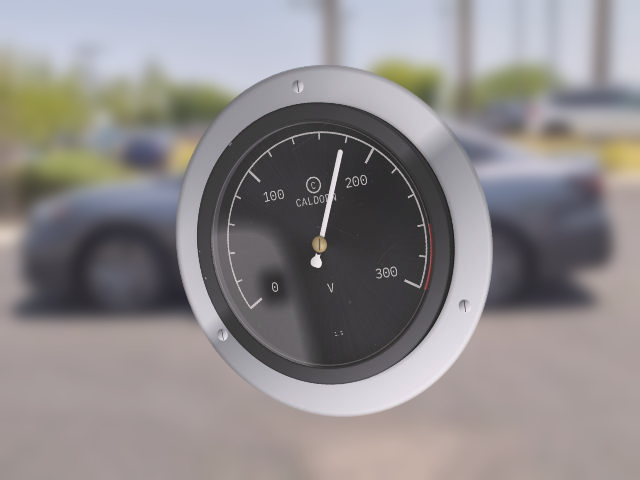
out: 180 V
